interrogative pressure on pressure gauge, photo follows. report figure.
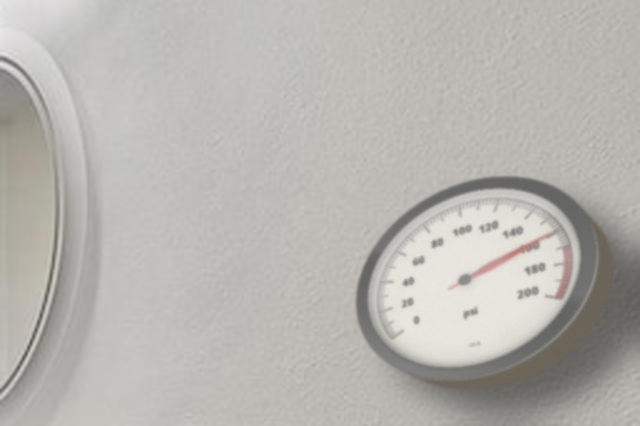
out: 160 psi
